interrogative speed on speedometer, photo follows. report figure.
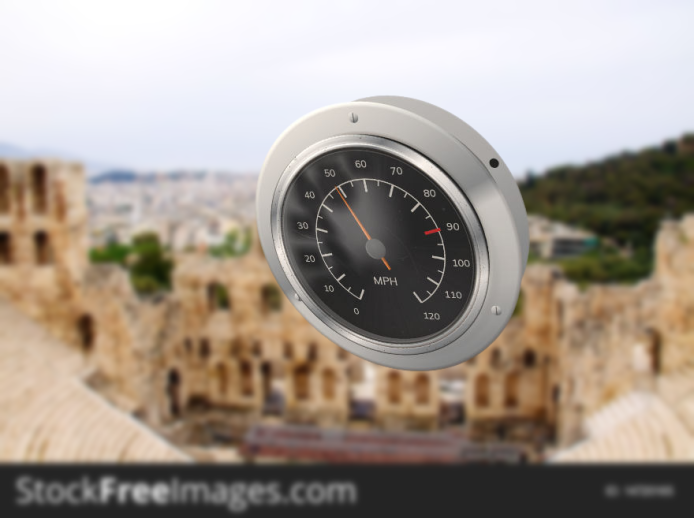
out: 50 mph
